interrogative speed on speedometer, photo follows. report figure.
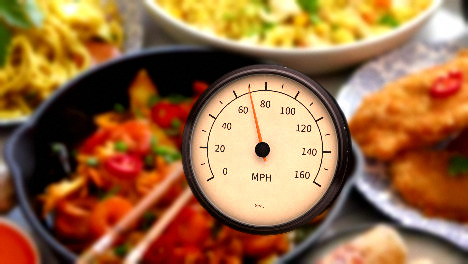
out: 70 mph
